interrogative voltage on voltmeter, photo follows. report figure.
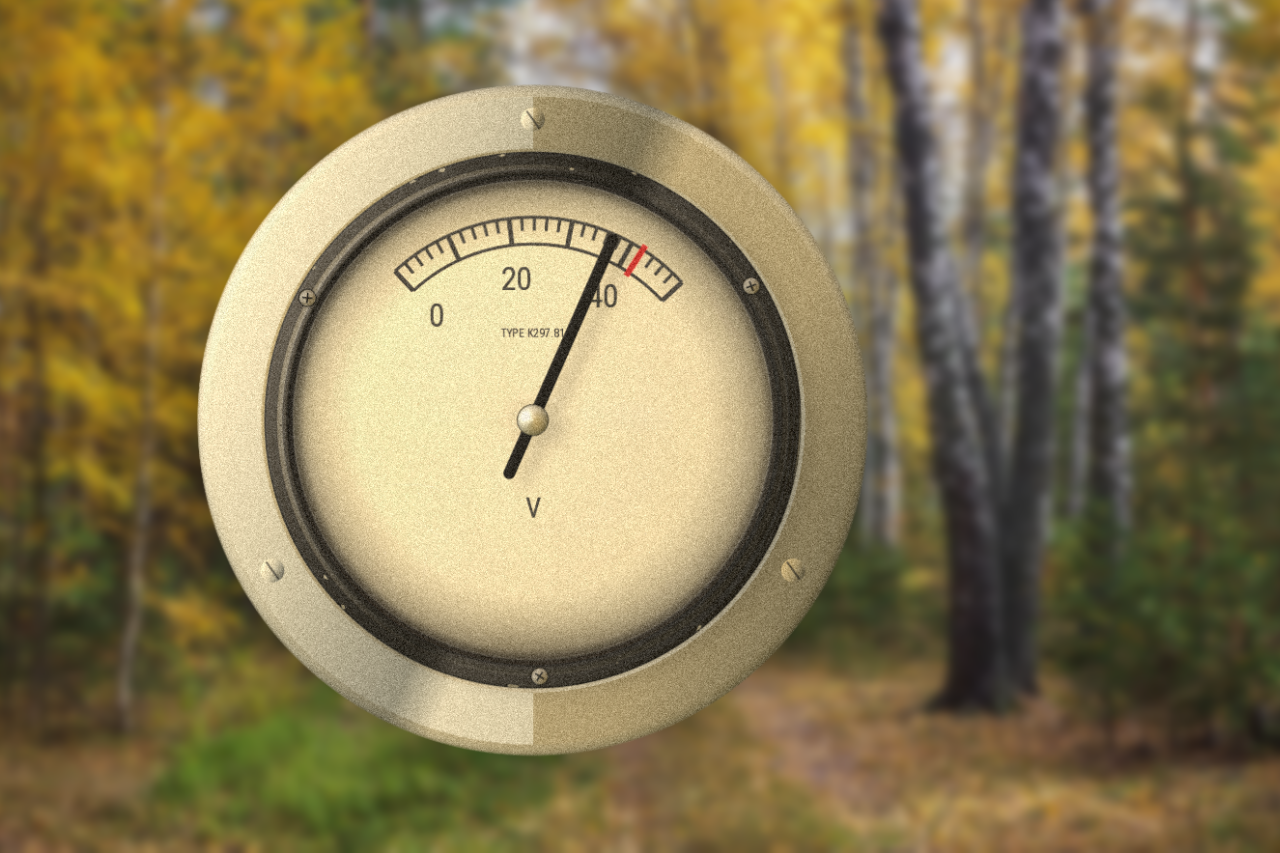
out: 37 V
